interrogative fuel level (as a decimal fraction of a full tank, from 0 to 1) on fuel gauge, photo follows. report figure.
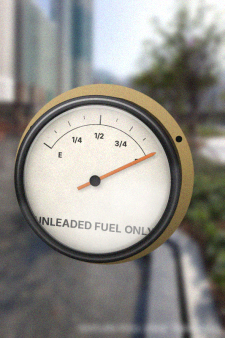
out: 1
